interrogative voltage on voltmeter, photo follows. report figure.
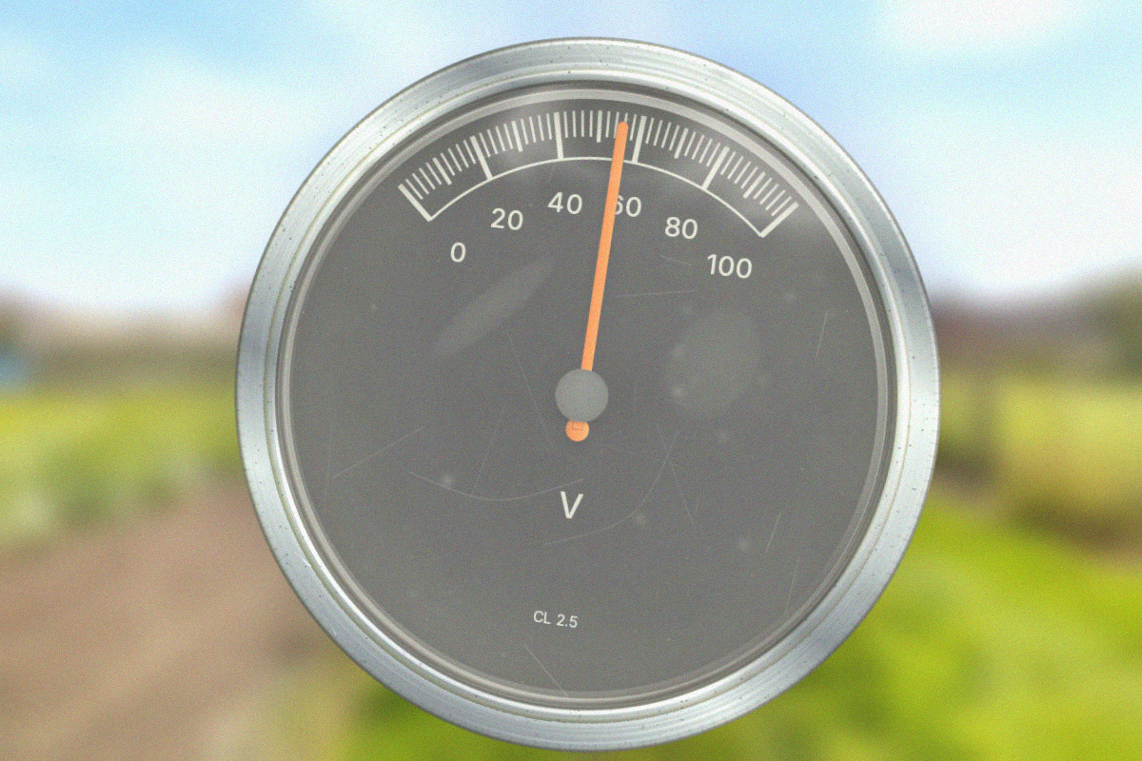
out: 56 V
